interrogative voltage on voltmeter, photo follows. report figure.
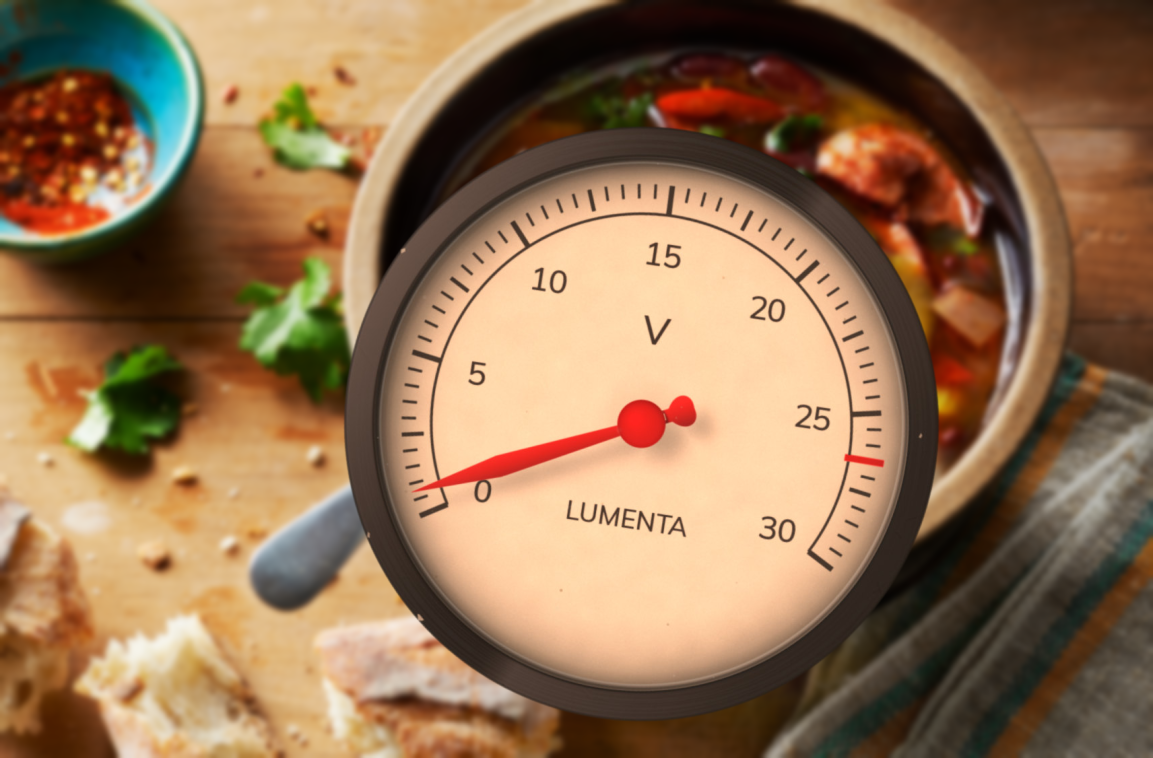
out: 0.75 V
